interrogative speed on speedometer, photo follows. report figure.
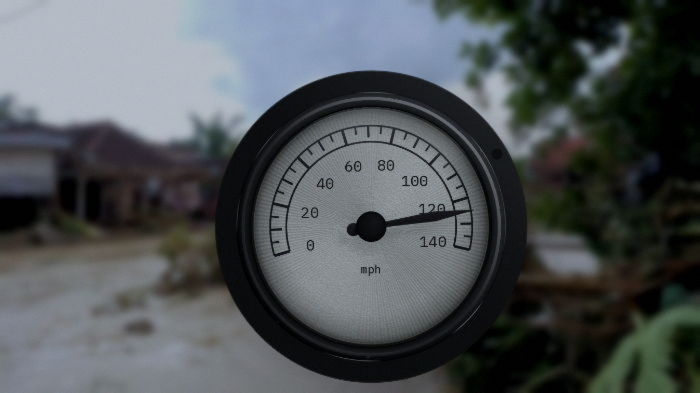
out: 125 mph
